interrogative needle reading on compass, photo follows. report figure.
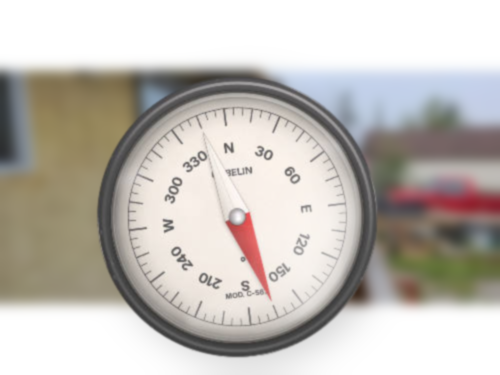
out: 165 °
